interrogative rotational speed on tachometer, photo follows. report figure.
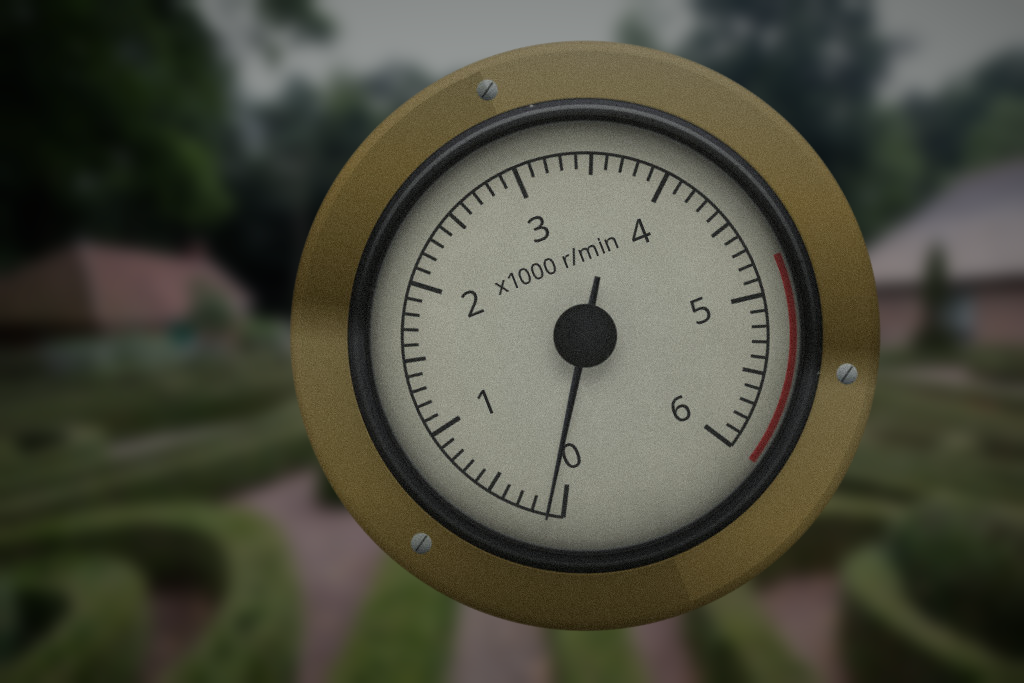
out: 100 rpm
